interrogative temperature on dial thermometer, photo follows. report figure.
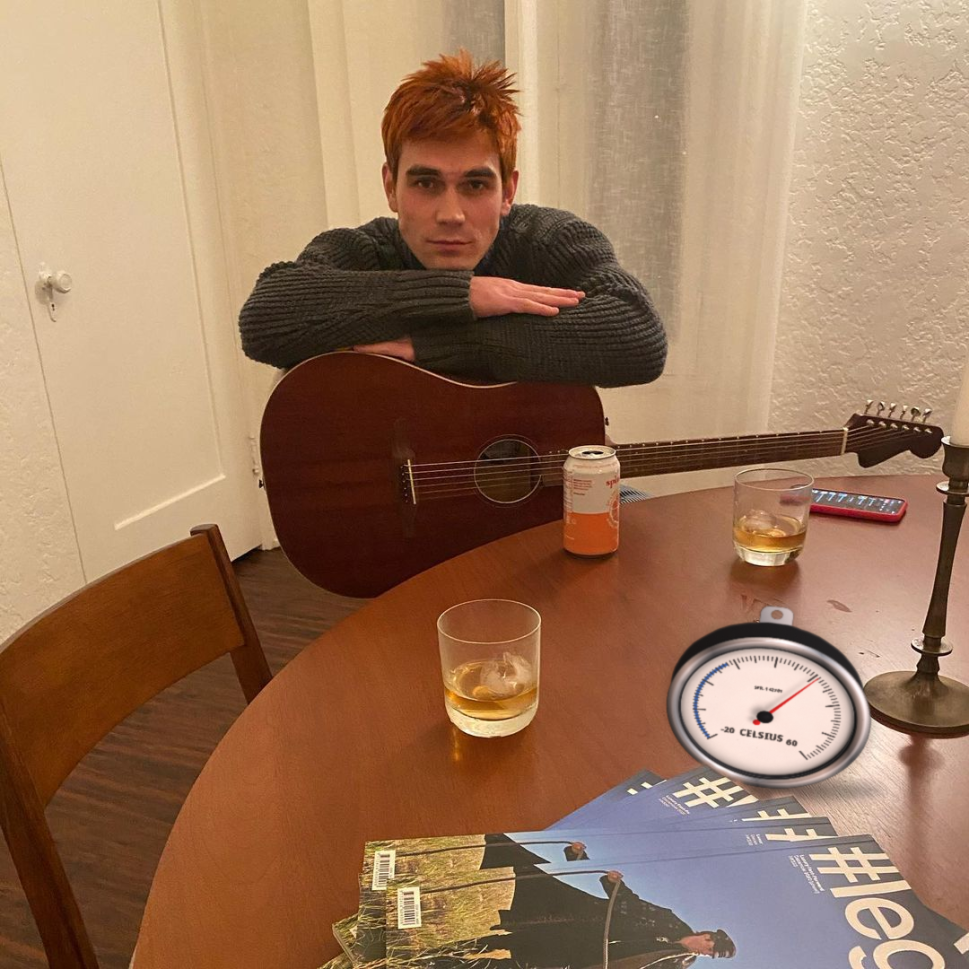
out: 30 °C
